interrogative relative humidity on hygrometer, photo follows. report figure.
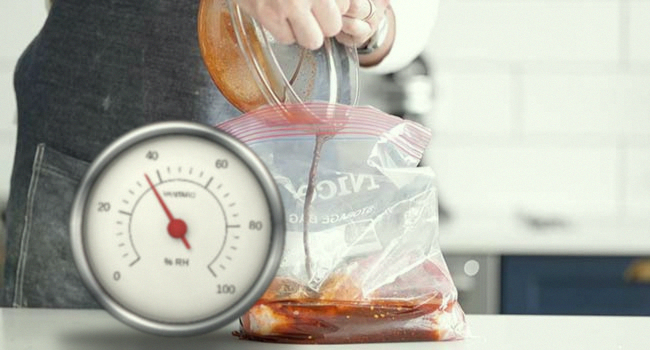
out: 36 %
